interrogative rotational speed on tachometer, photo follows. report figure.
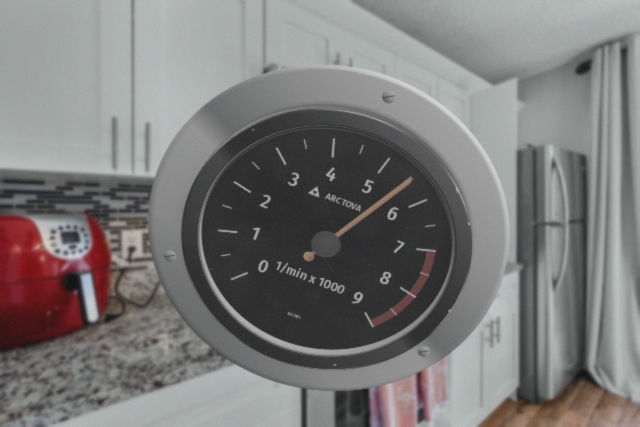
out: 5500 rpm
